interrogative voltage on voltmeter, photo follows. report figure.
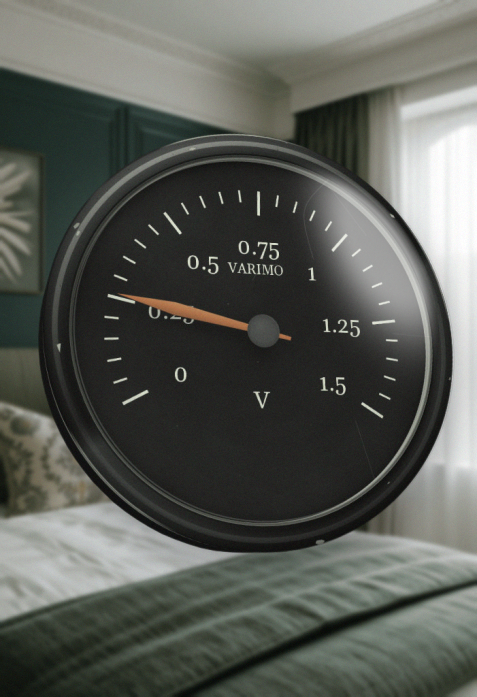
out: 0.25 V
